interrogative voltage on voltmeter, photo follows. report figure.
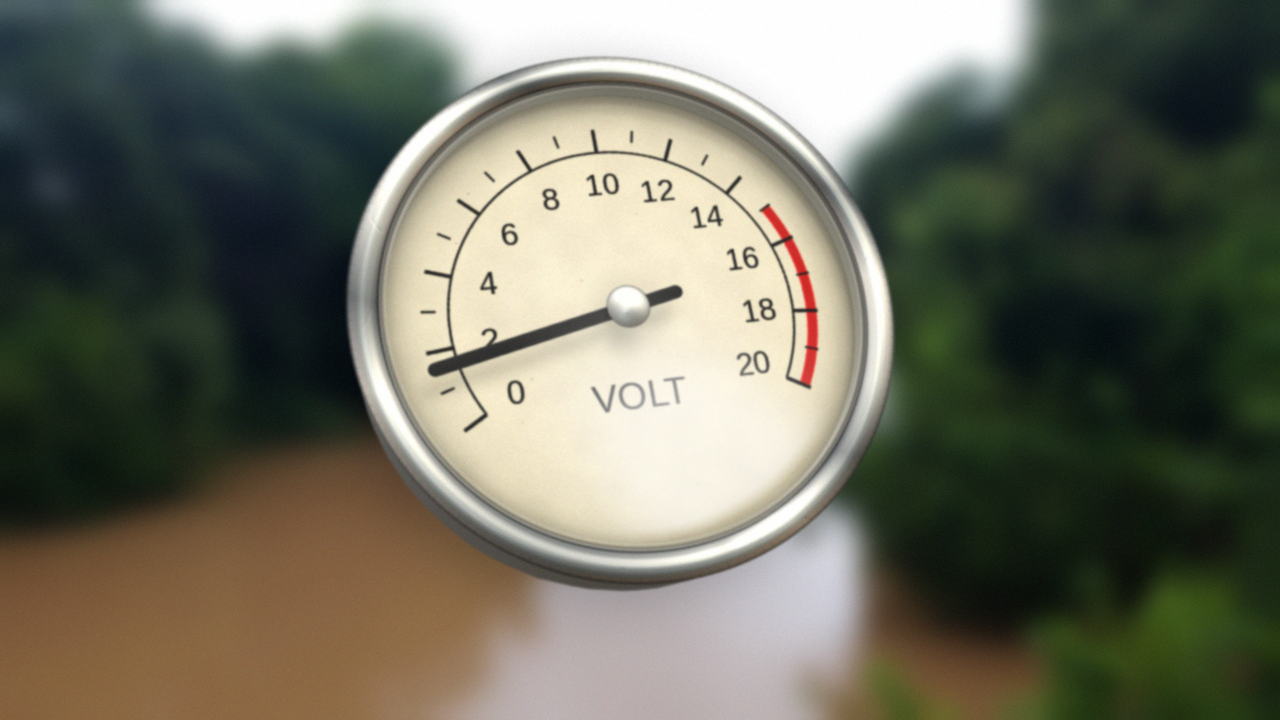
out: 1.5 V
